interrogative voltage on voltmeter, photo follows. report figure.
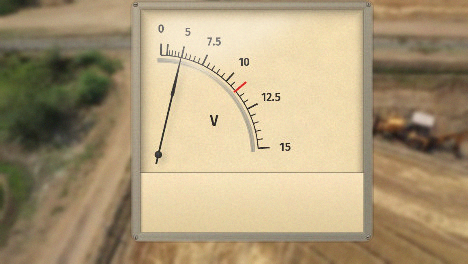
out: 5 V
